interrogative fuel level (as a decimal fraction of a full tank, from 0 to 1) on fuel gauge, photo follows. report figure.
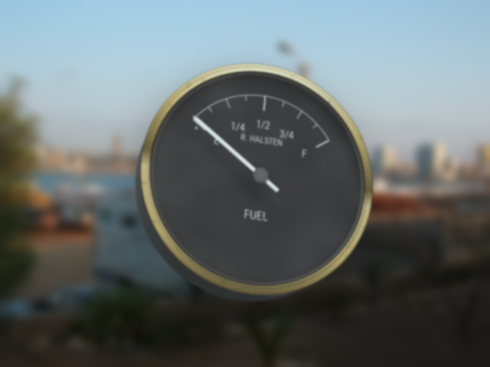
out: 0
